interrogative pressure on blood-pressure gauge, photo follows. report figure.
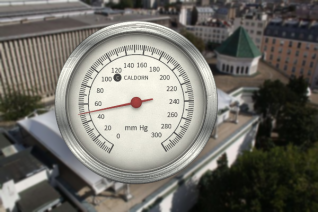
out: 50 mmHg
